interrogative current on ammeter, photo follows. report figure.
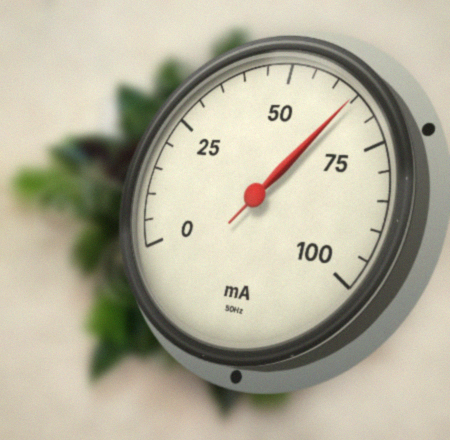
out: 65 mA
